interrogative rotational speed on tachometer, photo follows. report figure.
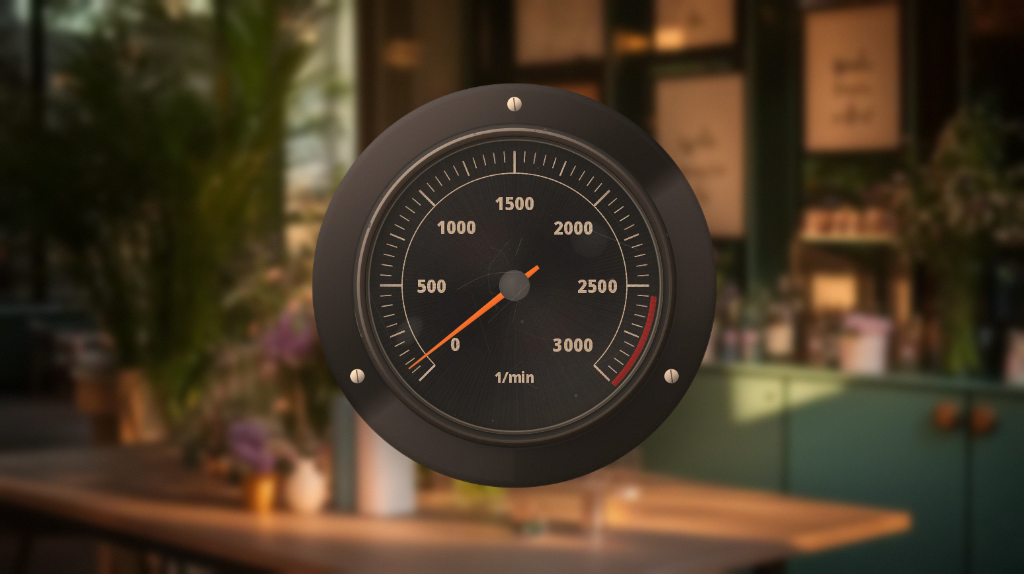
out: 75 rpm
